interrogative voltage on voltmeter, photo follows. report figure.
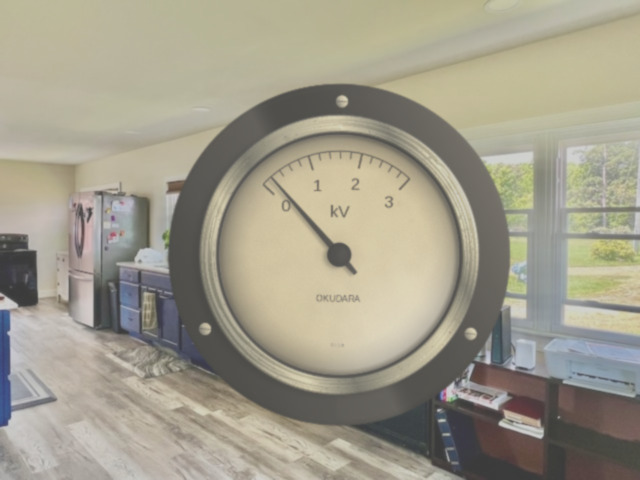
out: 0.2 kV
